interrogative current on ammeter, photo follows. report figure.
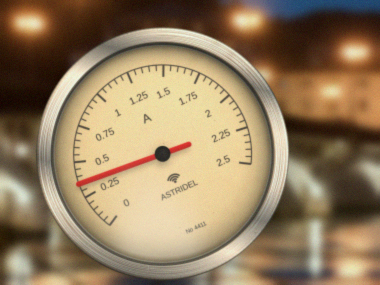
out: 0.35 A
